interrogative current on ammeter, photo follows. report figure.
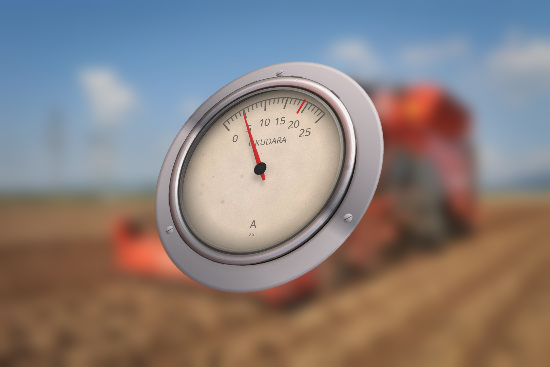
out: 5 A
